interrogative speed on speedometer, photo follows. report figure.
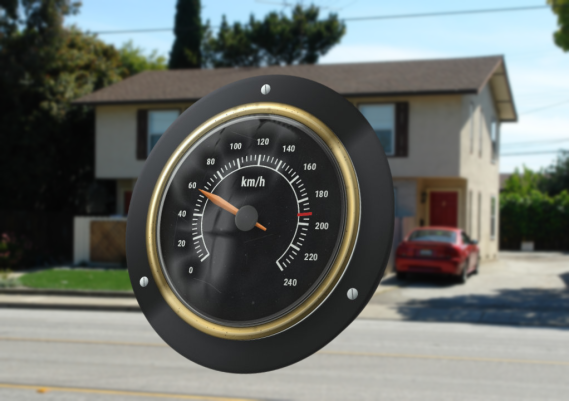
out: 60 km/h
